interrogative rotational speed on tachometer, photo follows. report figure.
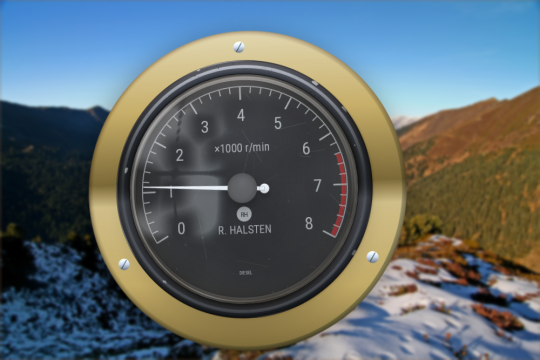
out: 1100 rpm
